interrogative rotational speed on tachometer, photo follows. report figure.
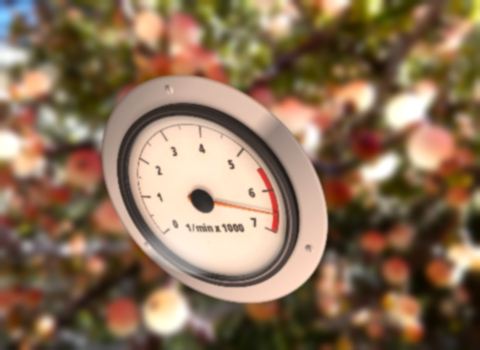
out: 6500 rpm
